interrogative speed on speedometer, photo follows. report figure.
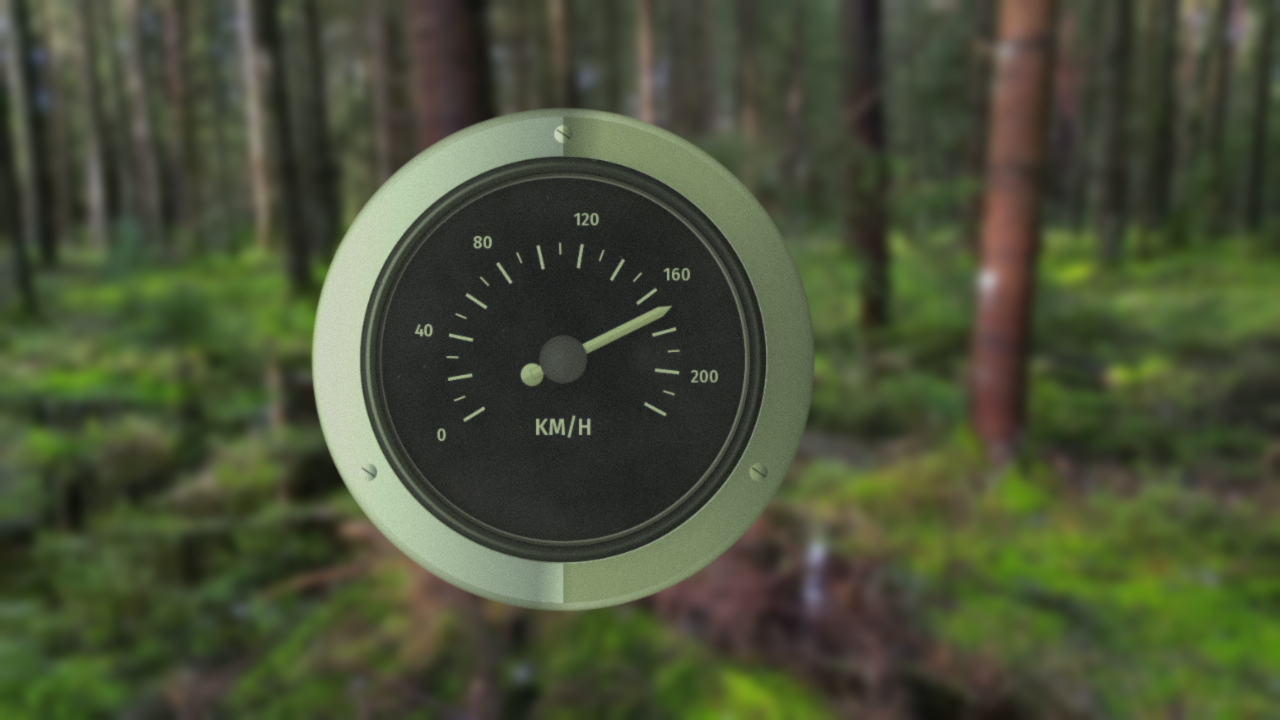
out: 170 km/h
